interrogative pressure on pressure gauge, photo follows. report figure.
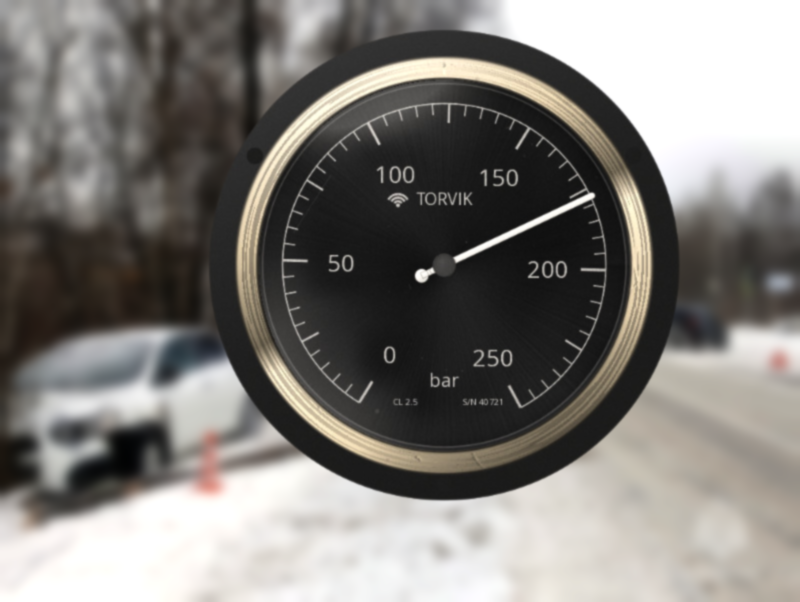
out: 177.5 bar
